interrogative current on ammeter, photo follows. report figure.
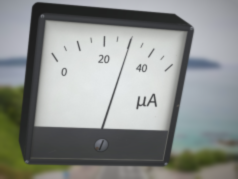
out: 30 µA
